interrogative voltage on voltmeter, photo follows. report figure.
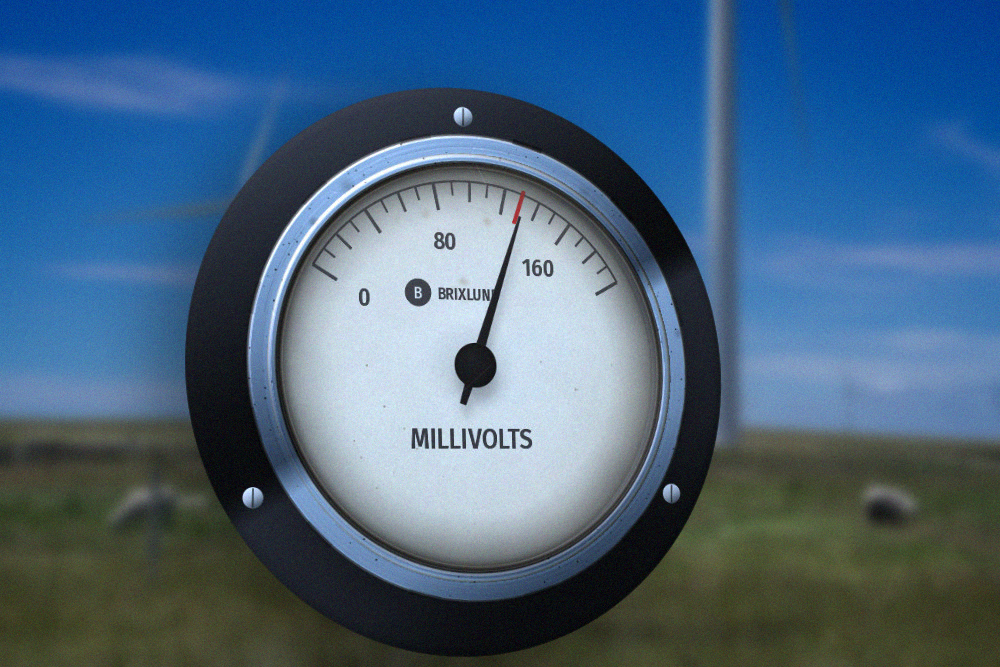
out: 130 mV
